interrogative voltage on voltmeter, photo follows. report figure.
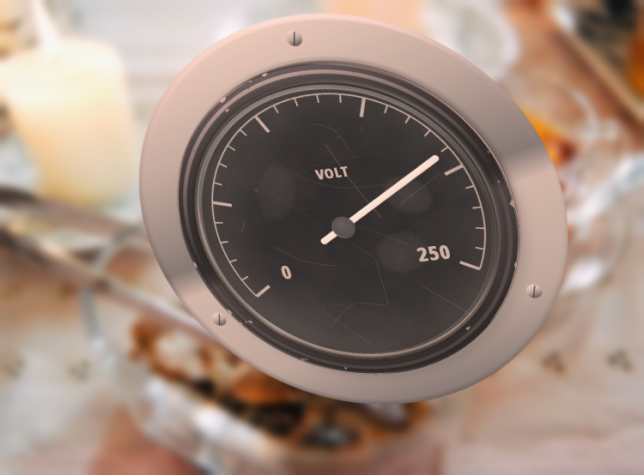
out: 190 V
